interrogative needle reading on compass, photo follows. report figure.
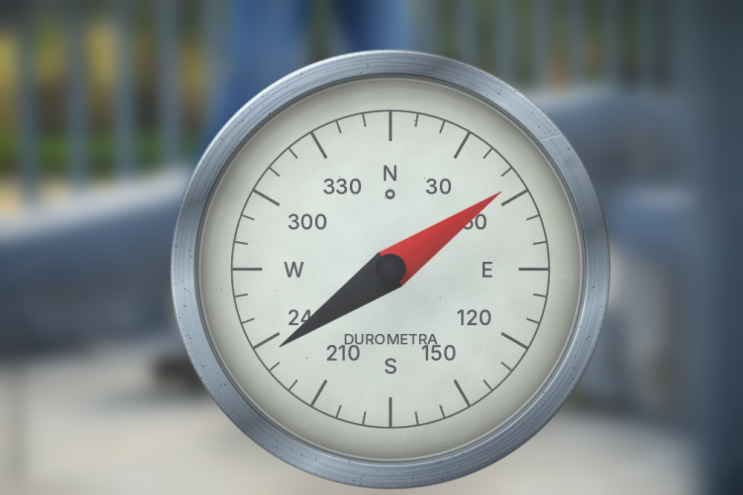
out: 55 °
